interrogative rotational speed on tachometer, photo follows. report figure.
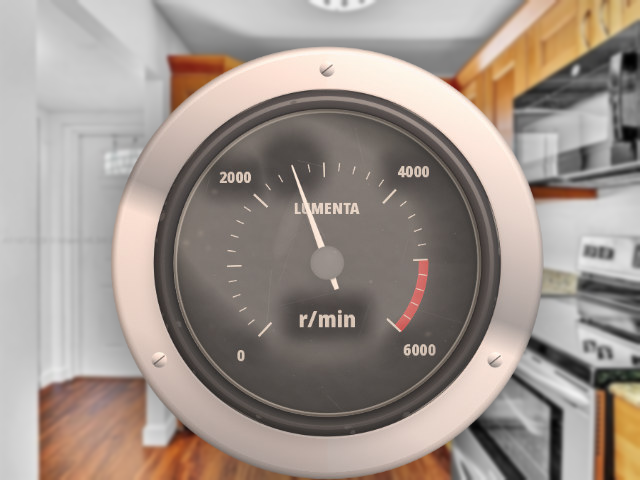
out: 2600 rpm
